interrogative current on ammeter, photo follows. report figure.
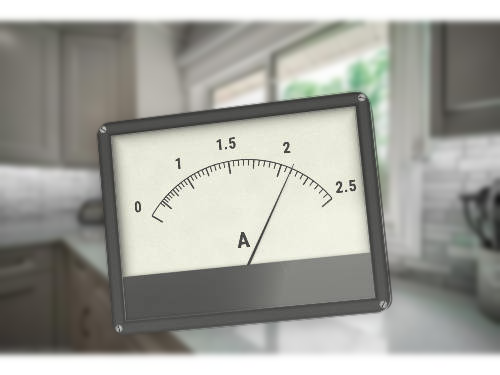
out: 2.1 A
